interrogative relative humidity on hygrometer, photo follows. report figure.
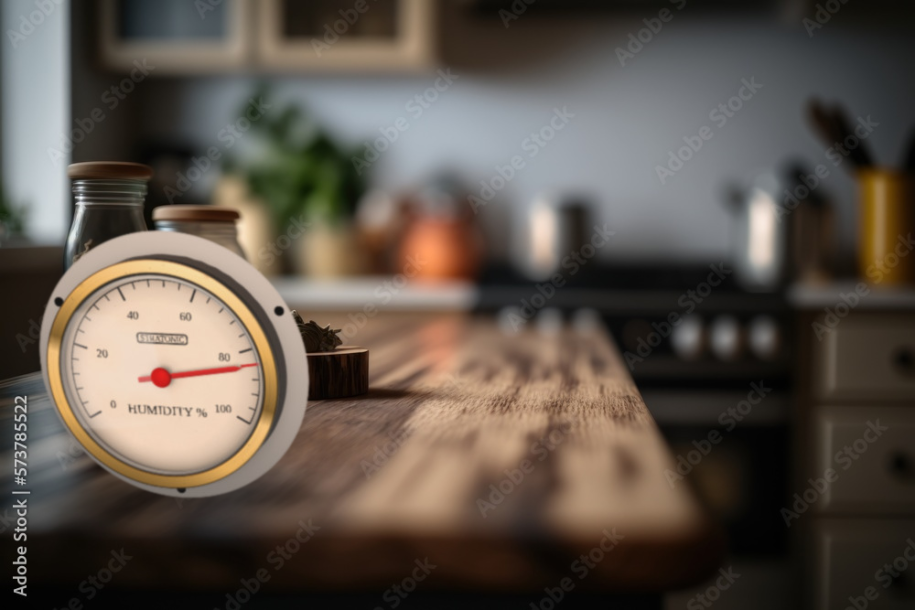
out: 84 %
